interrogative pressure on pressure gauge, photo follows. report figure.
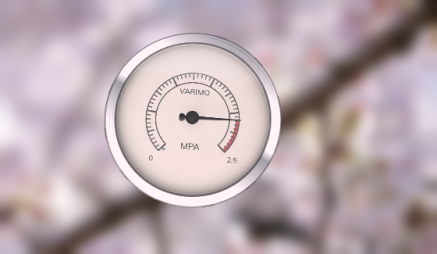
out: 2.1 MPa
